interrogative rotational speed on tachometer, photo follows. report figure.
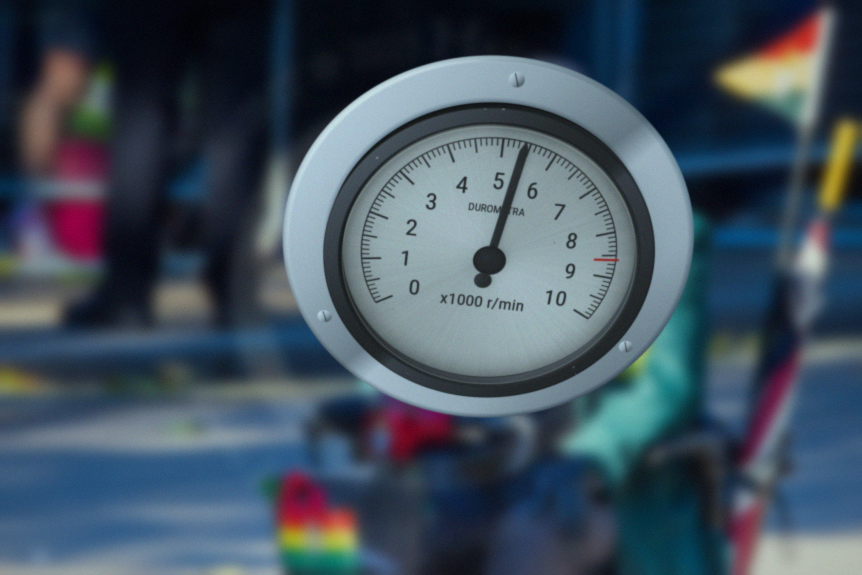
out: 5400 rpm
